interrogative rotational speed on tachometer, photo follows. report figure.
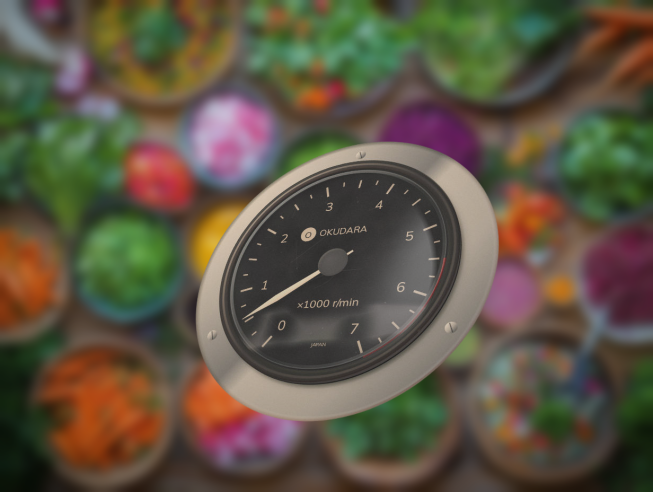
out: 500 rpm
